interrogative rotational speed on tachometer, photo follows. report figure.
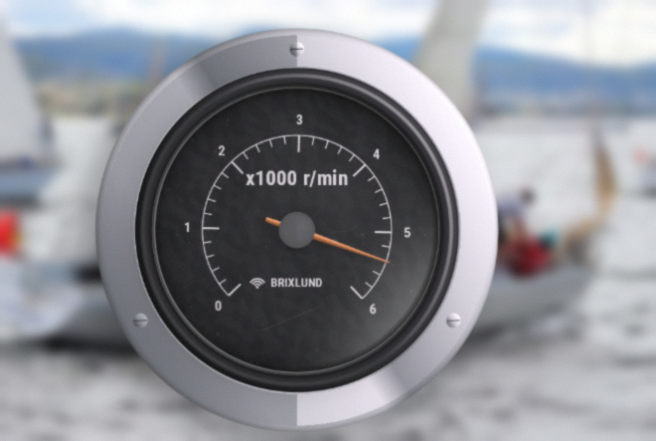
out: 5400 rpm
